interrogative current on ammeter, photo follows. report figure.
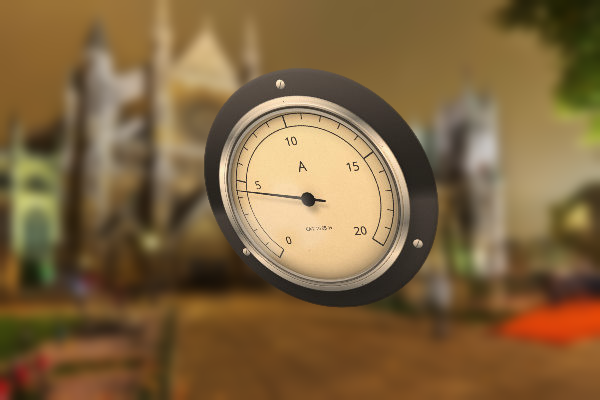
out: 4.5 A
